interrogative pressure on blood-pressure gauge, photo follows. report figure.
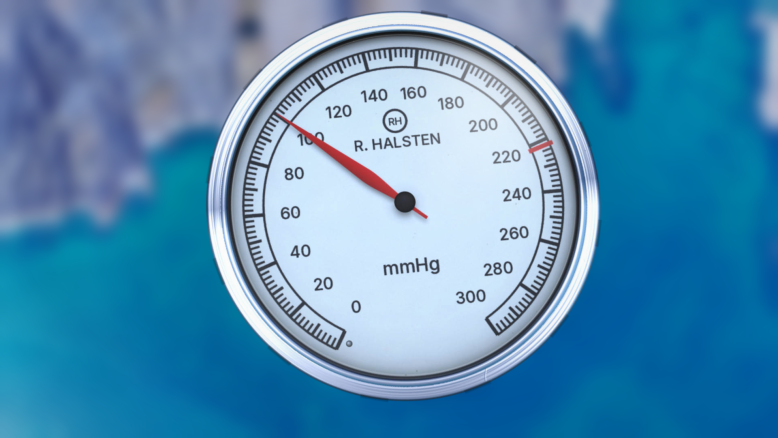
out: 100 mmHg
